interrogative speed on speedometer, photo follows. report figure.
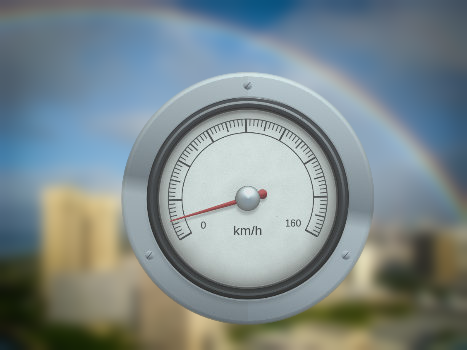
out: 10 km/h
